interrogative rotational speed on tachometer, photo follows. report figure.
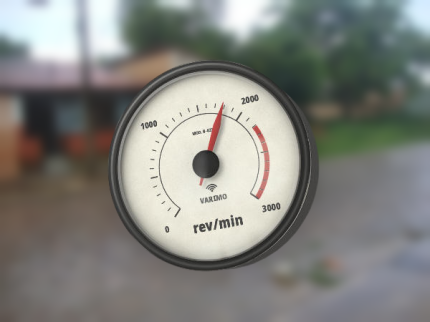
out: 1800 rpm
